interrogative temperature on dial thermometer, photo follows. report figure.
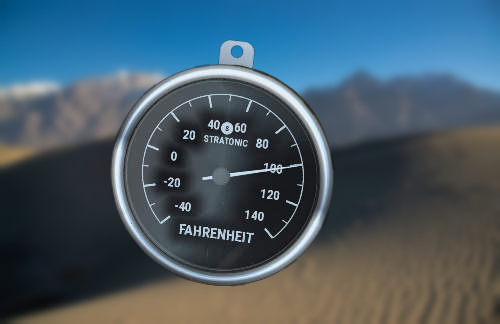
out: 100 °F
